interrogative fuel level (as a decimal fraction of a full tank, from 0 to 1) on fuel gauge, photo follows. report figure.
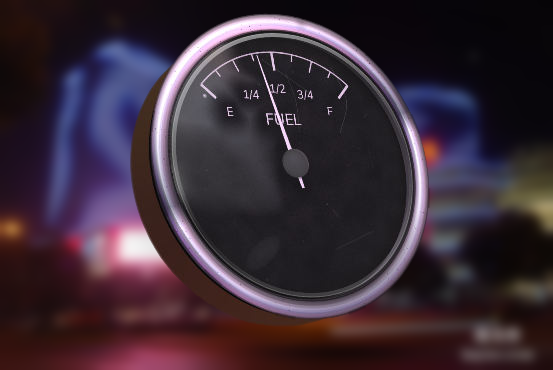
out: 0.375
